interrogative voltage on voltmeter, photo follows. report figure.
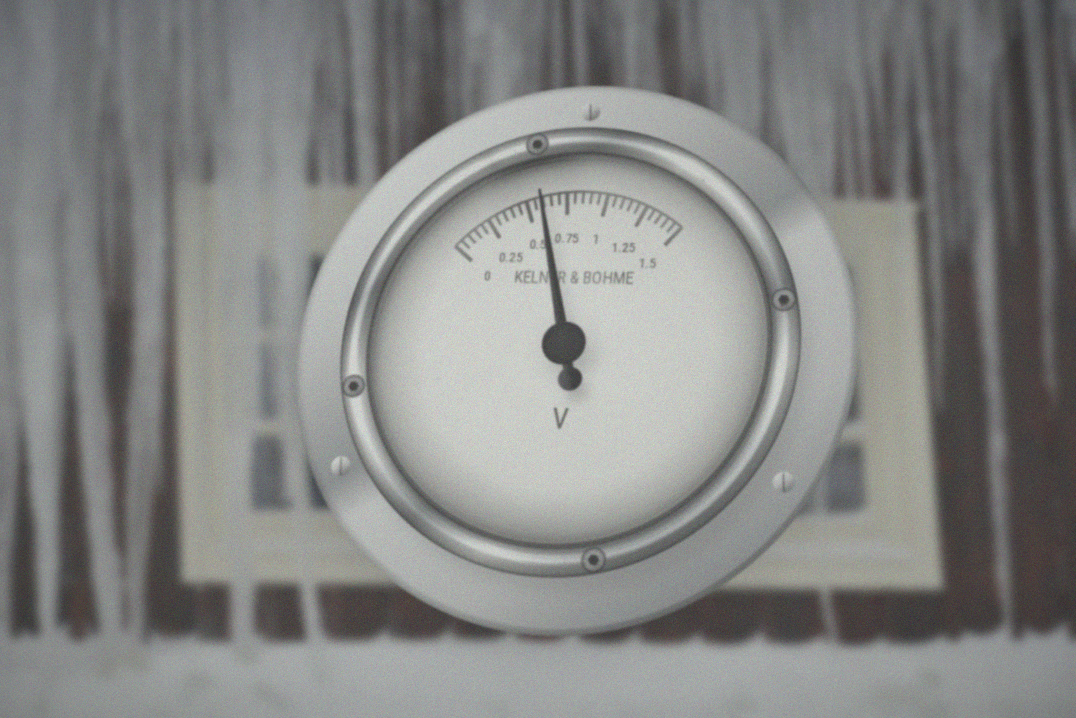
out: 0.6 V
